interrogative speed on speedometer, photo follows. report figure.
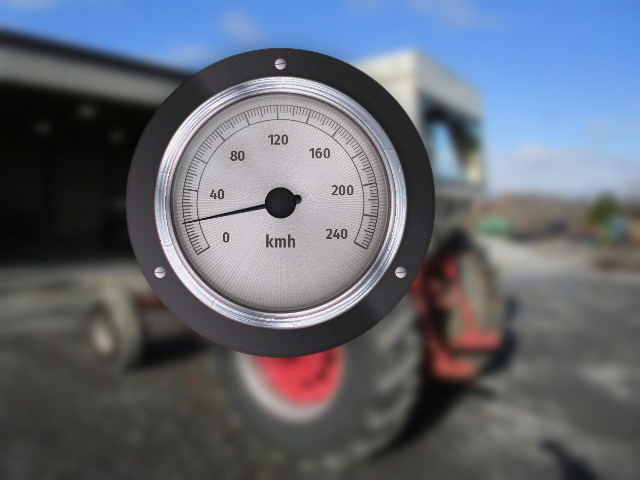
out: 20 km/h
